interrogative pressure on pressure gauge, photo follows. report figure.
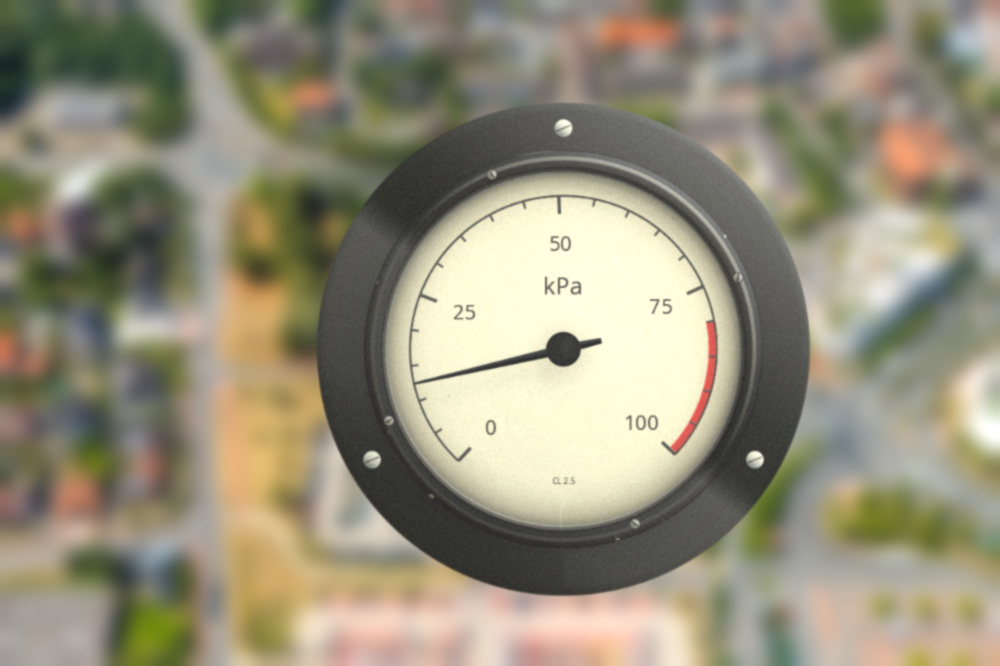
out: 12.5 kPa
